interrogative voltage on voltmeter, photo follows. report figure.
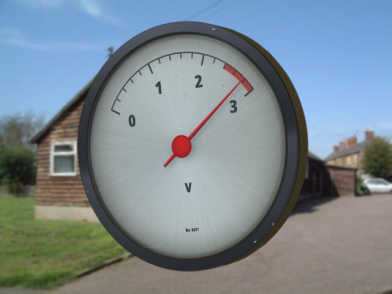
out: 2.8 V
